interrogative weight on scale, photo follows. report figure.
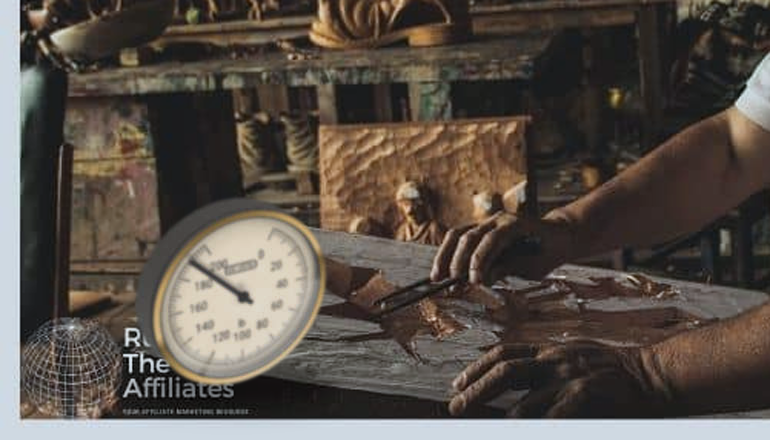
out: 190 lb
